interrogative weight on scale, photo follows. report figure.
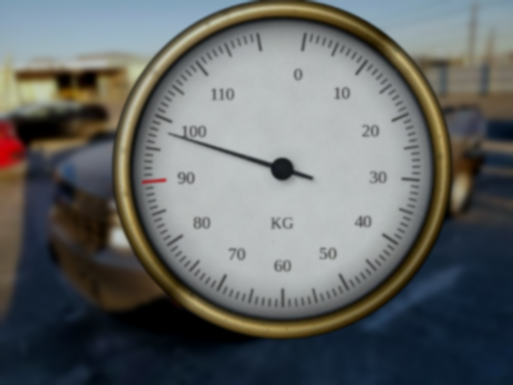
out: 98 kg
